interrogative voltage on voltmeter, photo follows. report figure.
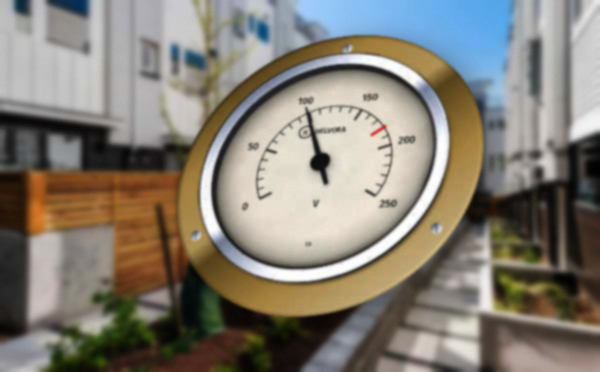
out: 100 V
